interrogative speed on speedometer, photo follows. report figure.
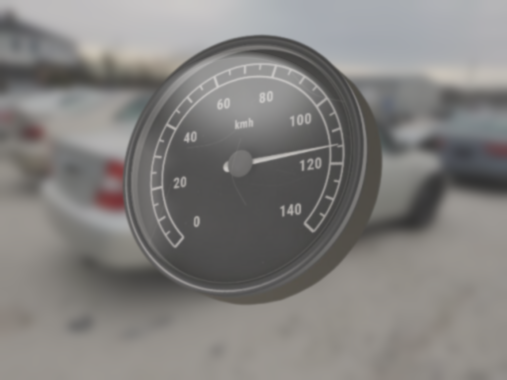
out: 115 km/h
